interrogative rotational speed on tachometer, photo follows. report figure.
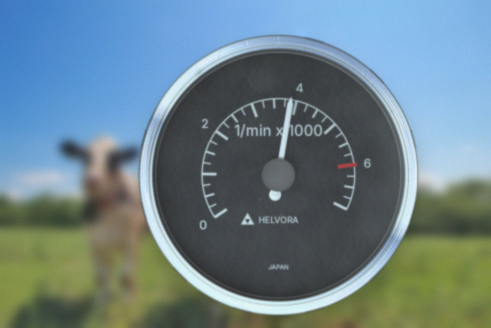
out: 3875 rpm
